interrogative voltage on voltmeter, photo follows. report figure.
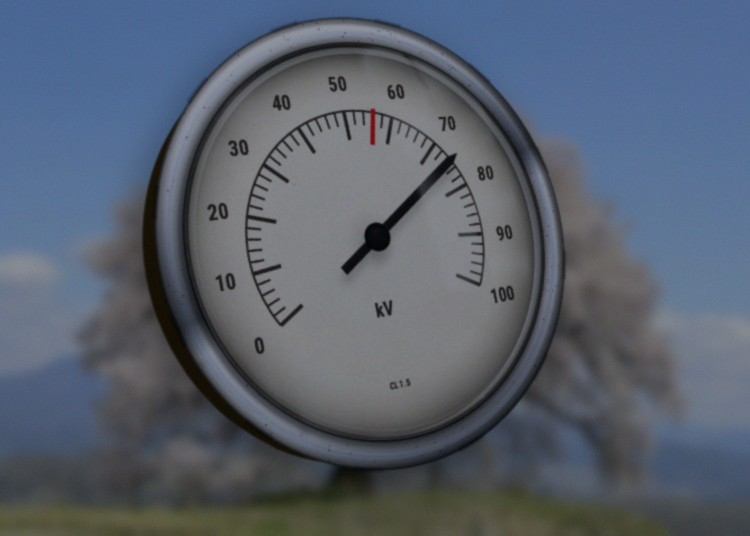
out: 74 kV
